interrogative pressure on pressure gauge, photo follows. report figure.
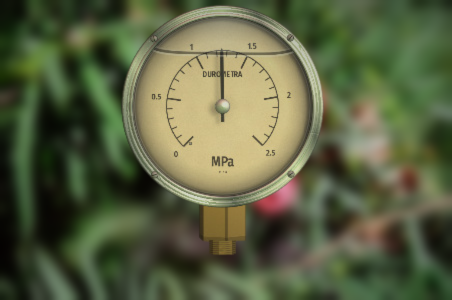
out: 1.25 MPa
